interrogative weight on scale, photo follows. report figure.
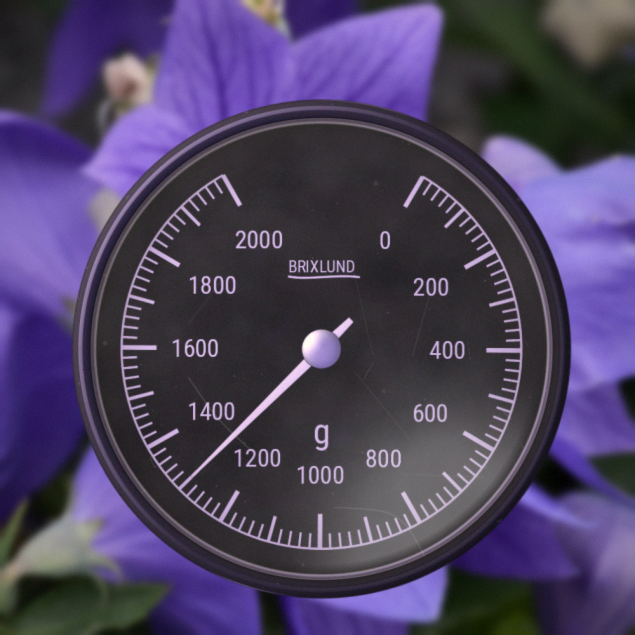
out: 1300 g
